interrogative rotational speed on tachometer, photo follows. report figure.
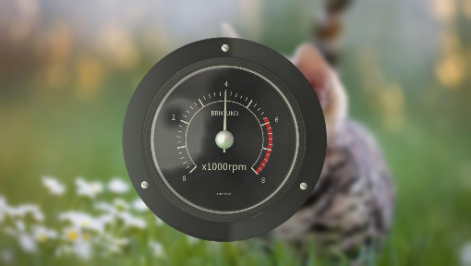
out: 4000 rpm
